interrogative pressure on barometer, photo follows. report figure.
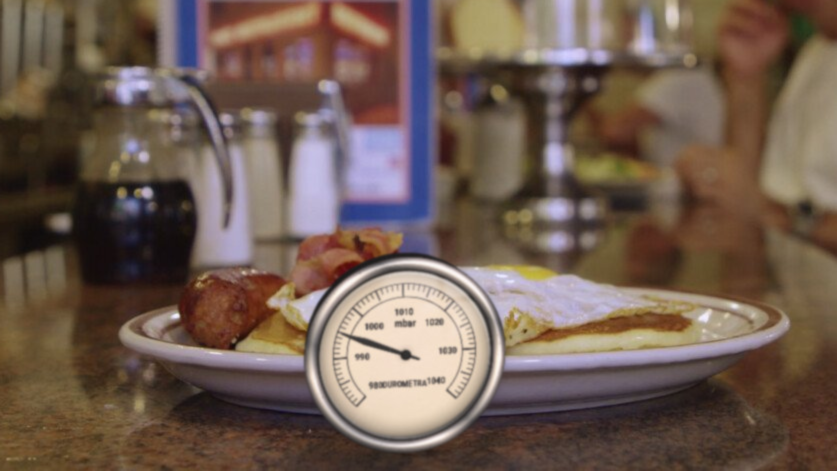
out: 995 mbar
